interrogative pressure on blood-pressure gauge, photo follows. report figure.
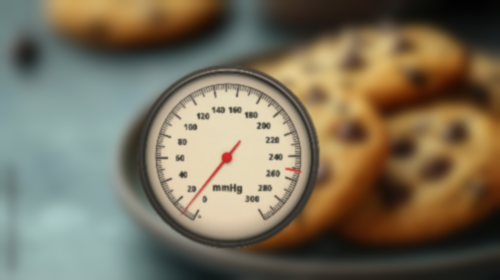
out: 10 mmHg
